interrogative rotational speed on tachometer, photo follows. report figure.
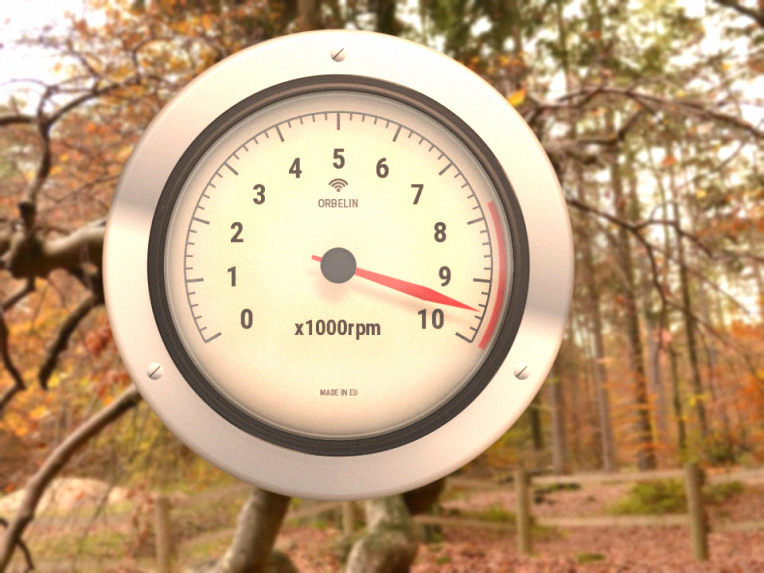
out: 9500 rpm
